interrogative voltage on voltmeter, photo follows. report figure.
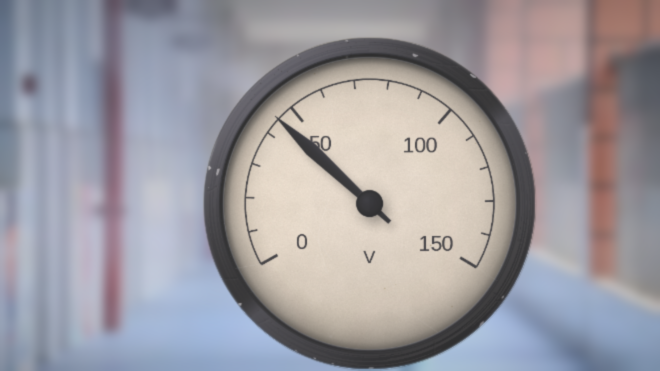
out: 45 V
